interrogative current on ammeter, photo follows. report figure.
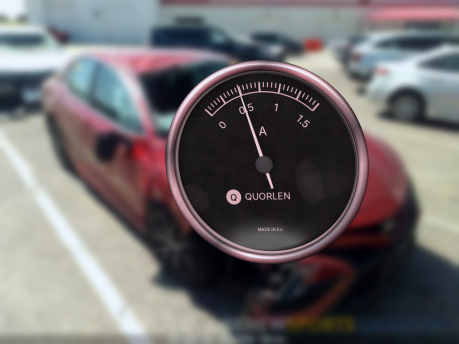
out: 0.5 A
